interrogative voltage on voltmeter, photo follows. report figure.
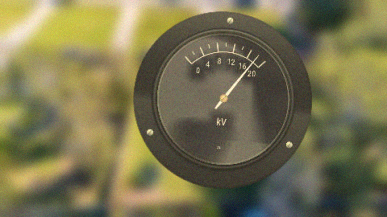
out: 18 kV
